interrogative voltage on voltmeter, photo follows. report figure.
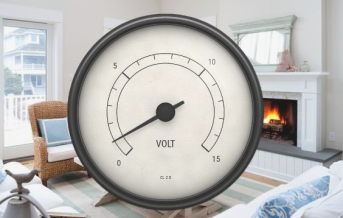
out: 1 V
